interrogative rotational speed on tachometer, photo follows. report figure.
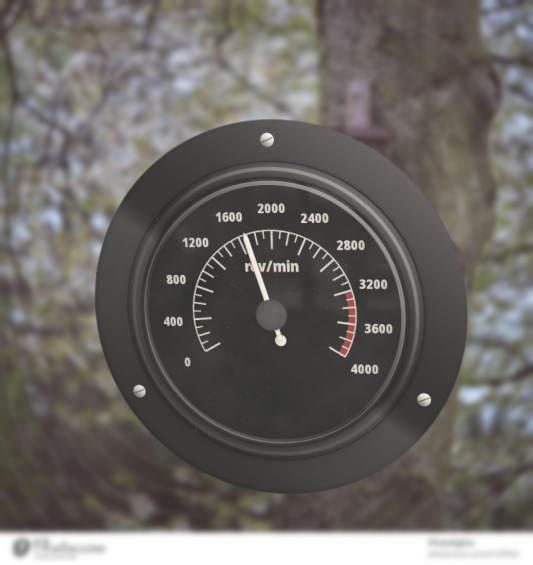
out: 1700 rpm
